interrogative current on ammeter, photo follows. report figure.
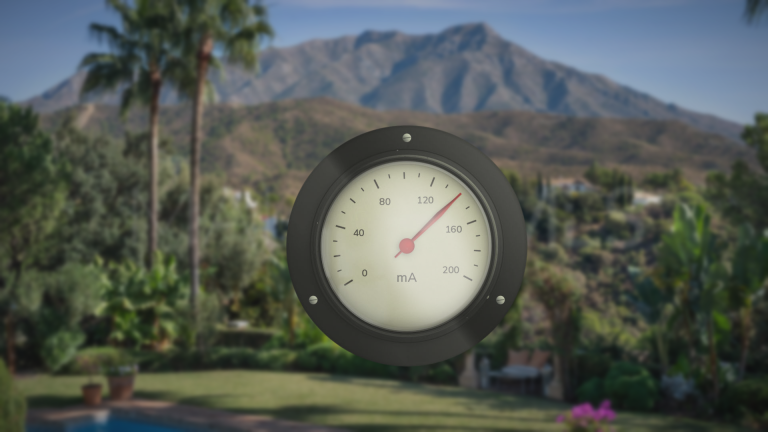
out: 140 mA
